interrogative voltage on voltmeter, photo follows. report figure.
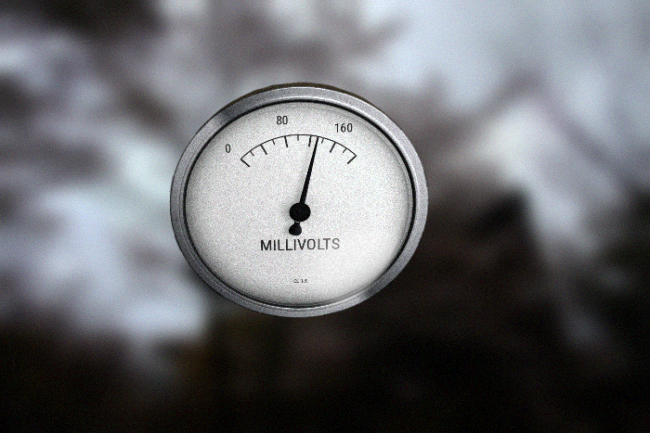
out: 130 mV
